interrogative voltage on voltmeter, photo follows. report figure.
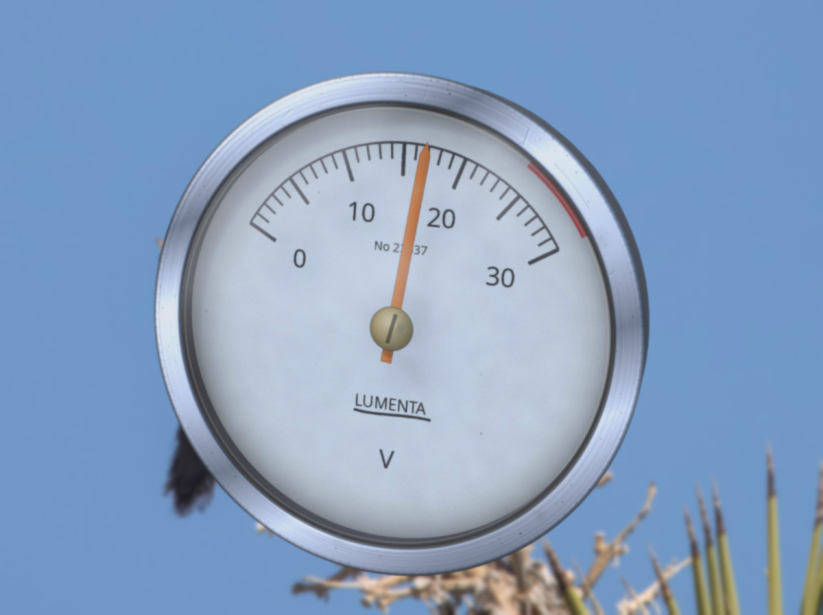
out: 17 V
